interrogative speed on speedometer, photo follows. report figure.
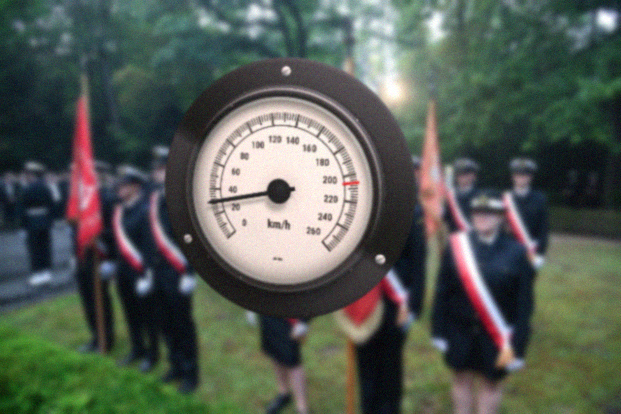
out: 30 km/h
